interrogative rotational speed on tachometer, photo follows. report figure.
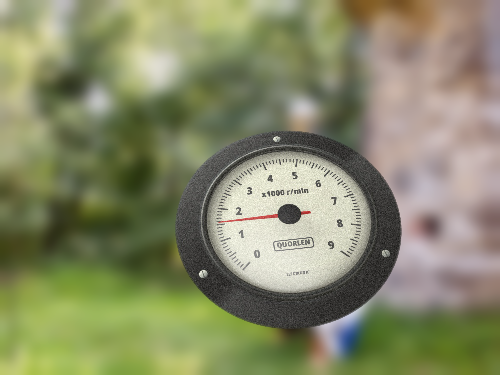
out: 1500 rpm
